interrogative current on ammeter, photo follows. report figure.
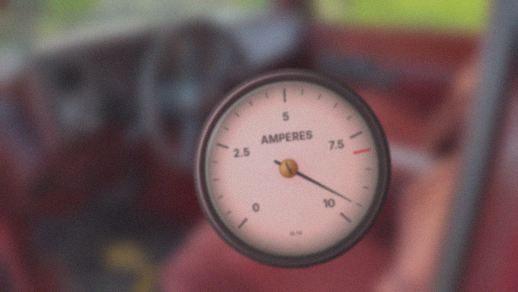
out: 9.5 A
